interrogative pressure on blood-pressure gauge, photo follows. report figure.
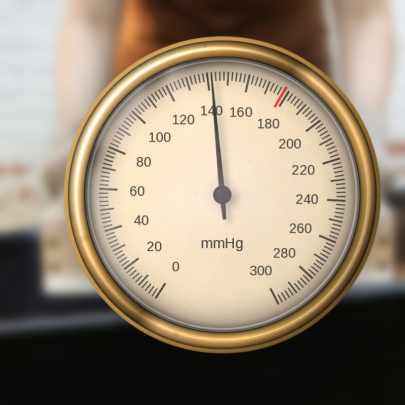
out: 142 mmHg
